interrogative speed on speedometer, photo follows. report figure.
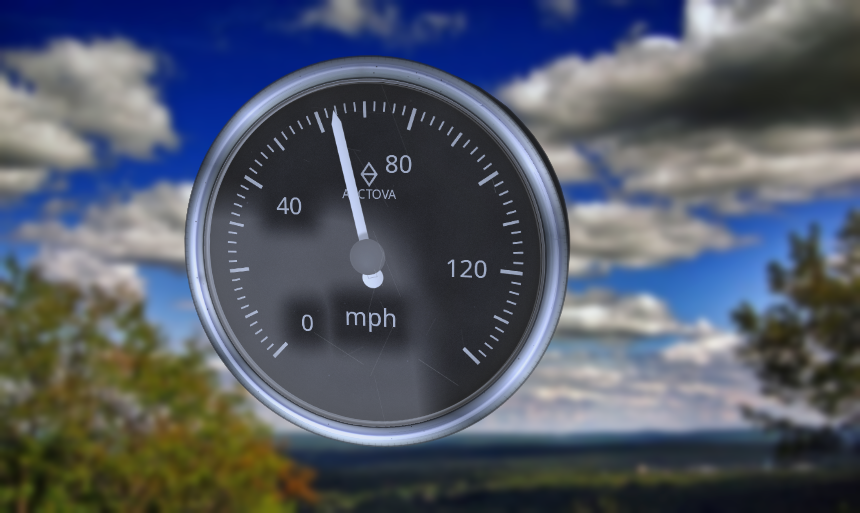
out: 64 mph
